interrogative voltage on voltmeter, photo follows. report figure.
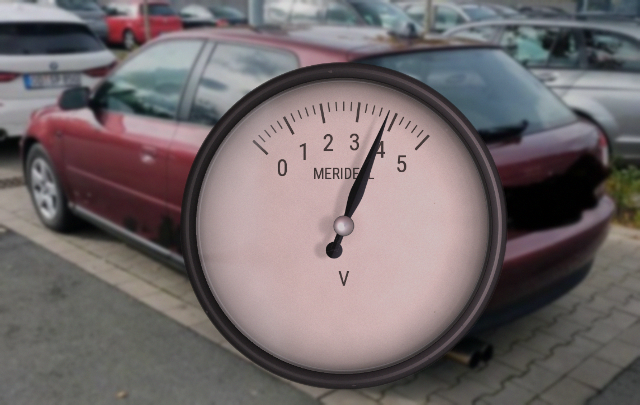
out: 3.8 V
